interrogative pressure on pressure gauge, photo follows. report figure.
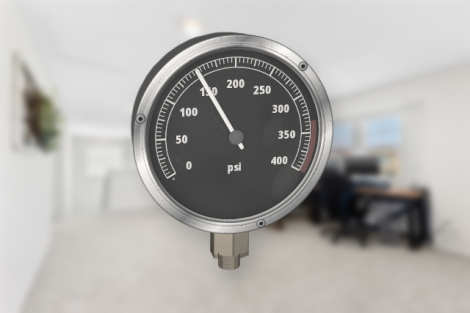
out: 150 psi
